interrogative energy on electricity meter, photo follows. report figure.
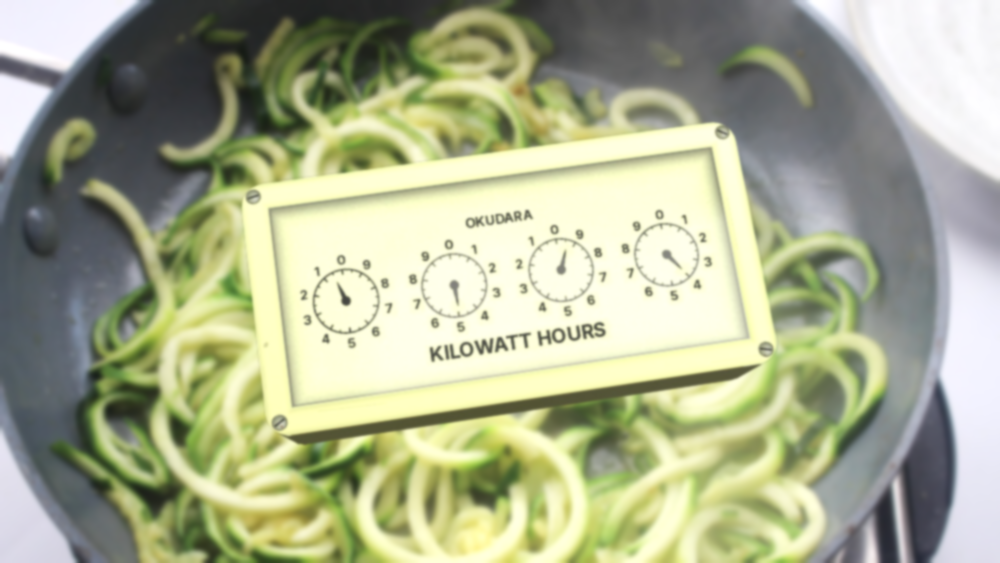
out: 494 kWh
